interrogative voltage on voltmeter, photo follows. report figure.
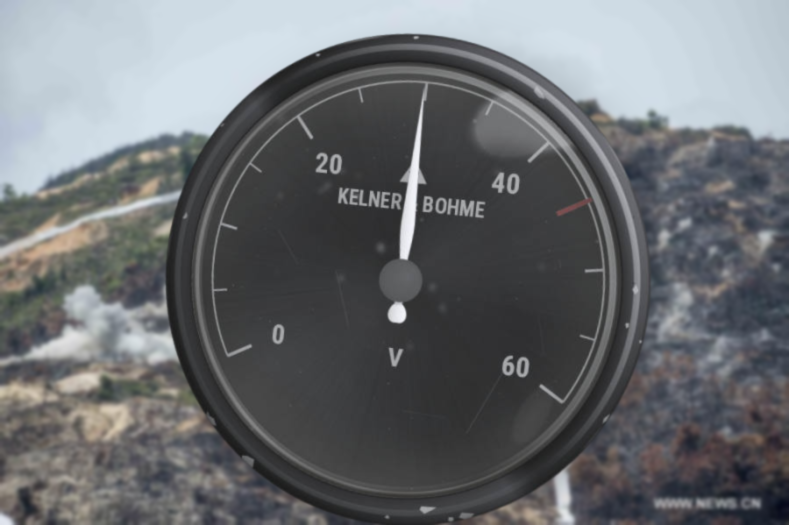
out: 30 V
